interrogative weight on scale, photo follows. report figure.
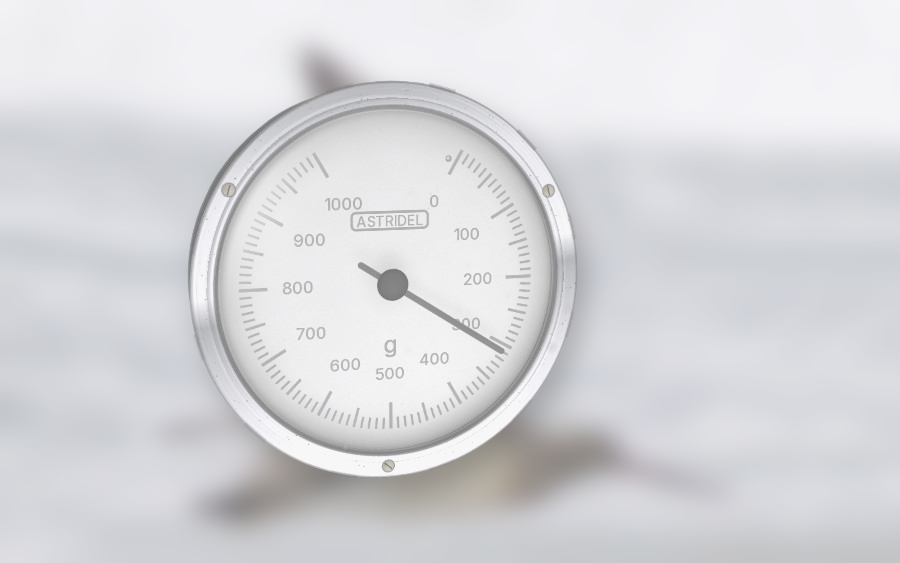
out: 310 g
